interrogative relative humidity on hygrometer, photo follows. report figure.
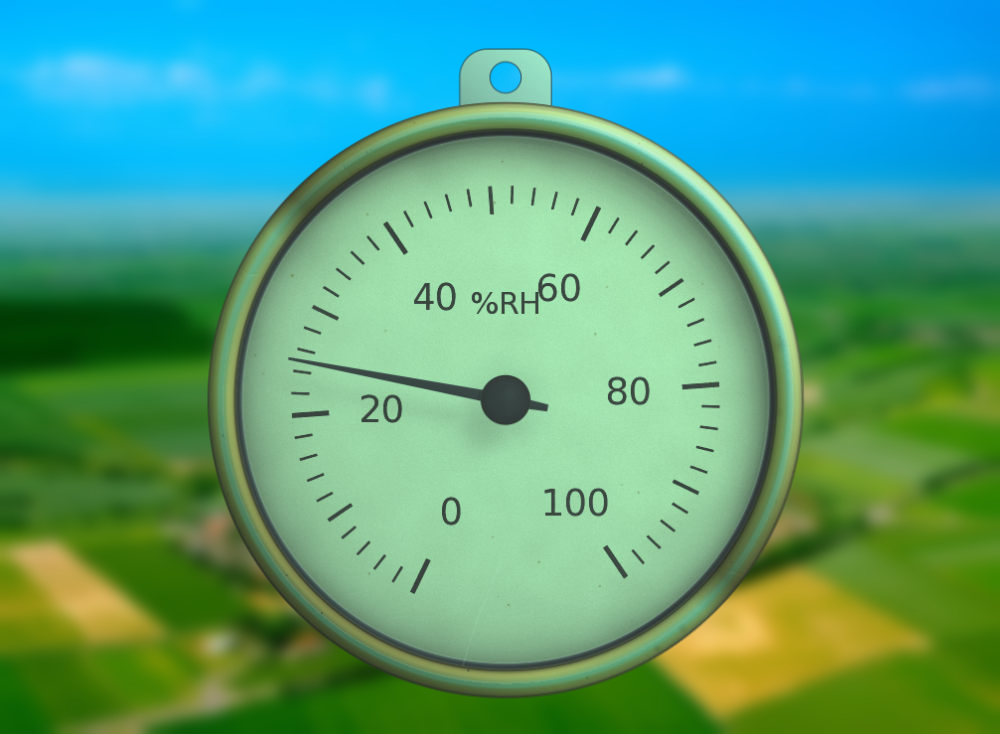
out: 25 %
